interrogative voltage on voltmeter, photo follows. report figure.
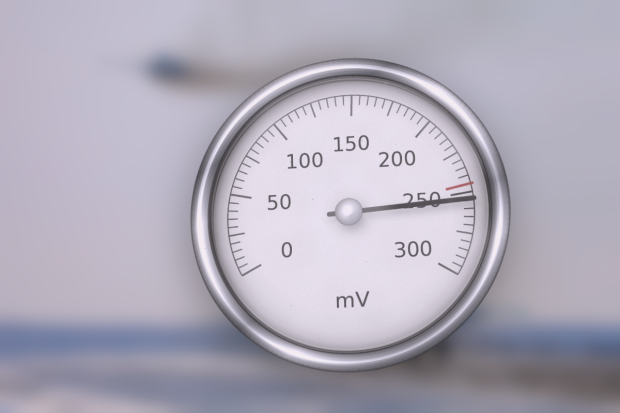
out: 255 mV
